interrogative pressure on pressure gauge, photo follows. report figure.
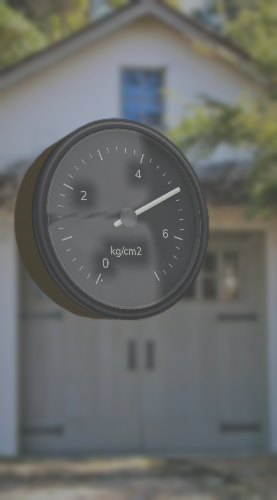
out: 5 kg/cm²
